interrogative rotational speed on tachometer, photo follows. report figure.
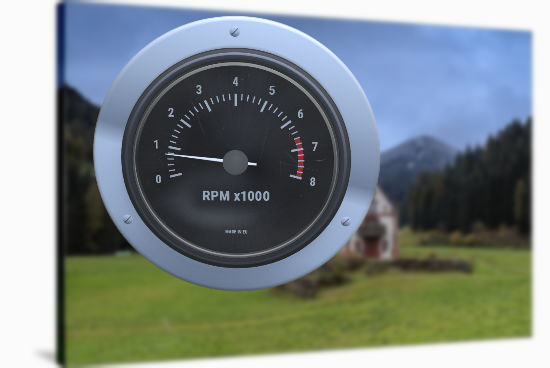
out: 800 rpm
